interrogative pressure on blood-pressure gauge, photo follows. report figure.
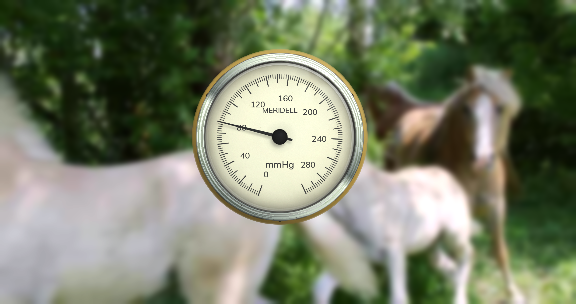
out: 80 mmHg
